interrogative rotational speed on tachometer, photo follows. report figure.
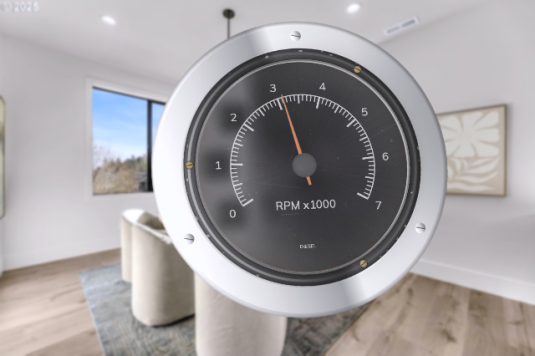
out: 3100 rpm
